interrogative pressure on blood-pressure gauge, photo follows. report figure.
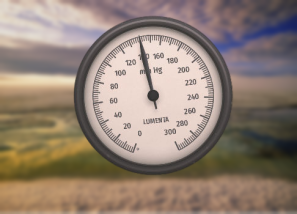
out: 140 mmHg
